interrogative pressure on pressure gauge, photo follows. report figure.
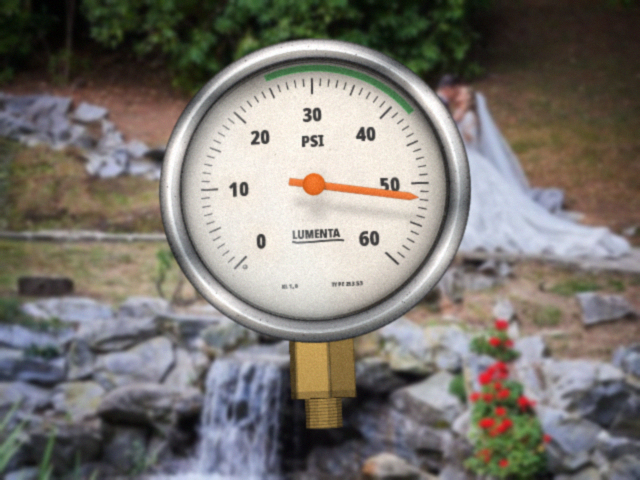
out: 52 psi
